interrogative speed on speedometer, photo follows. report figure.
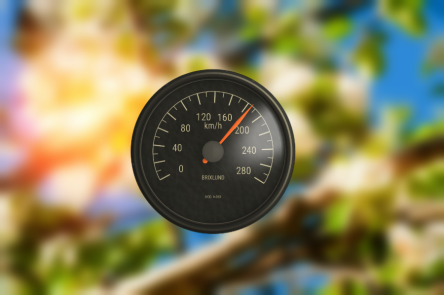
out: 185 km/h
